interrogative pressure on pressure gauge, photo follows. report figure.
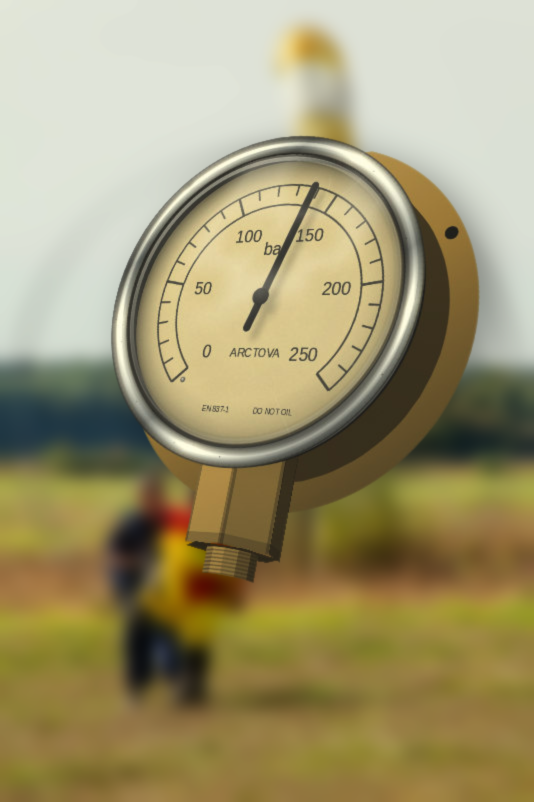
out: 140 bar
